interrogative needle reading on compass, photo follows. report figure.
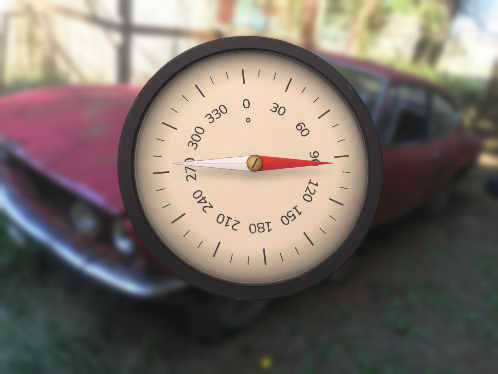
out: 95 °
